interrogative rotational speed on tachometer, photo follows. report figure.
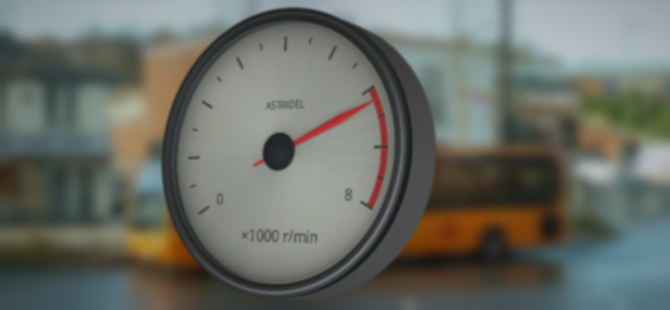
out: 6250 rpm
